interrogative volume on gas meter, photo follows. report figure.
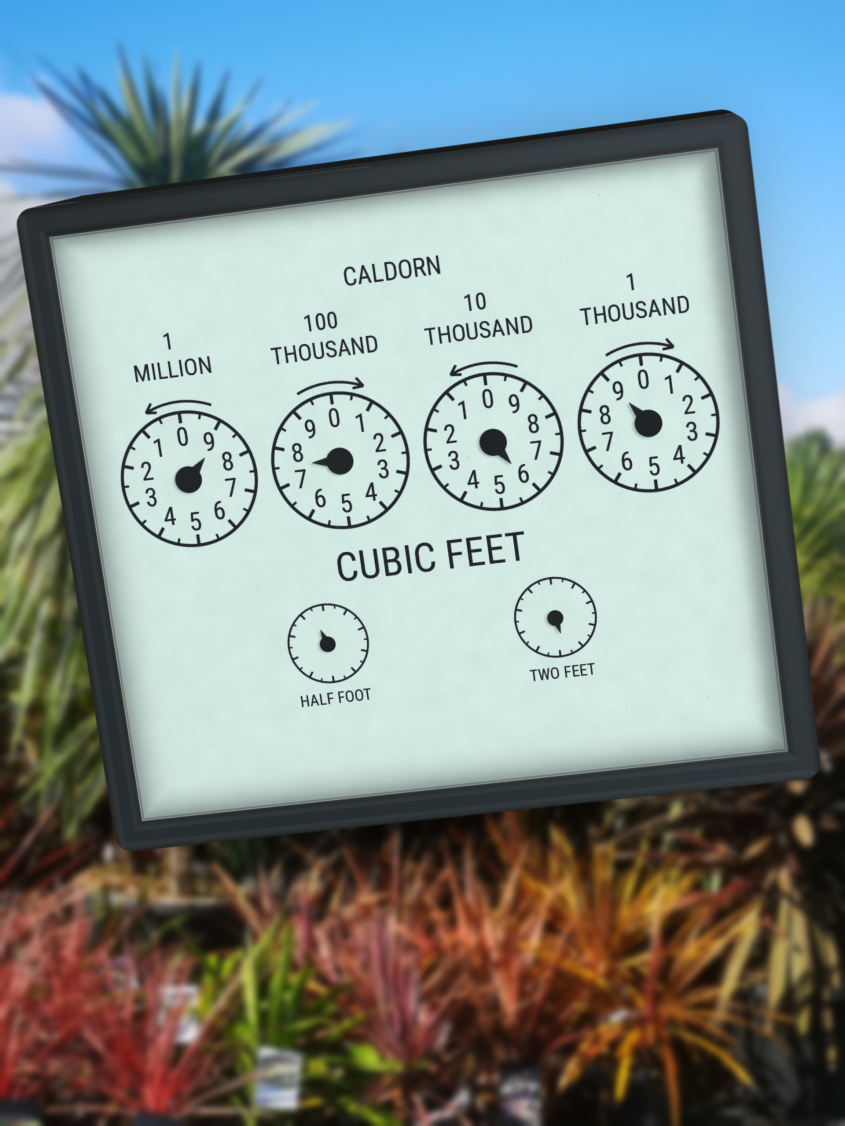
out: 875900 ft³
